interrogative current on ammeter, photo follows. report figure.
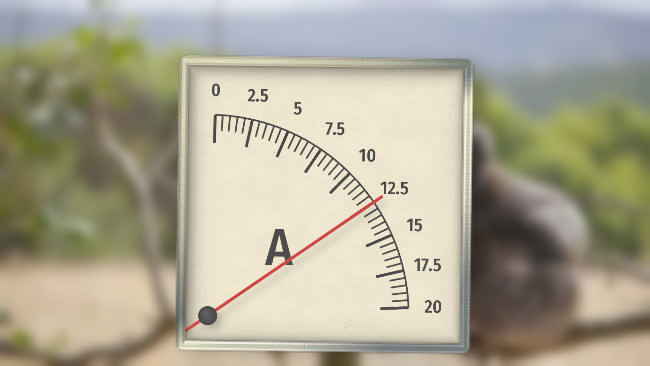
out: 12.5 A
